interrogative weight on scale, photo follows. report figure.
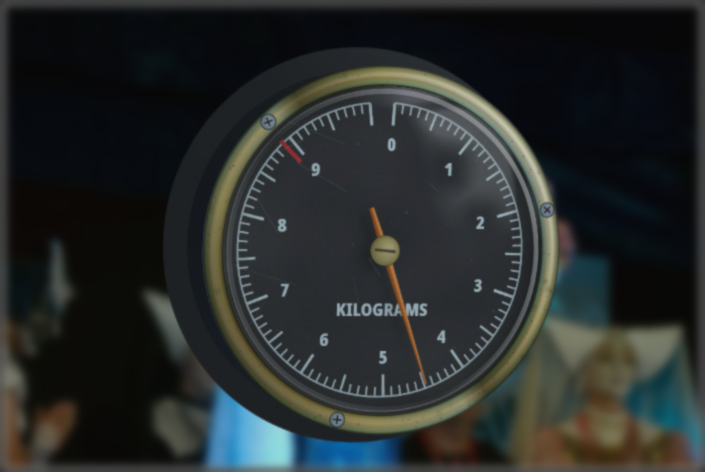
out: 4.5 kg
